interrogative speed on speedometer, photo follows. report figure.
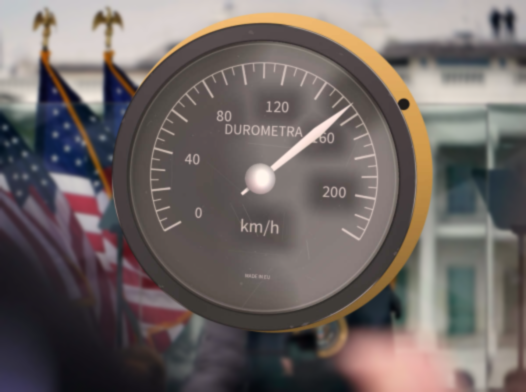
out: 155 km/h
